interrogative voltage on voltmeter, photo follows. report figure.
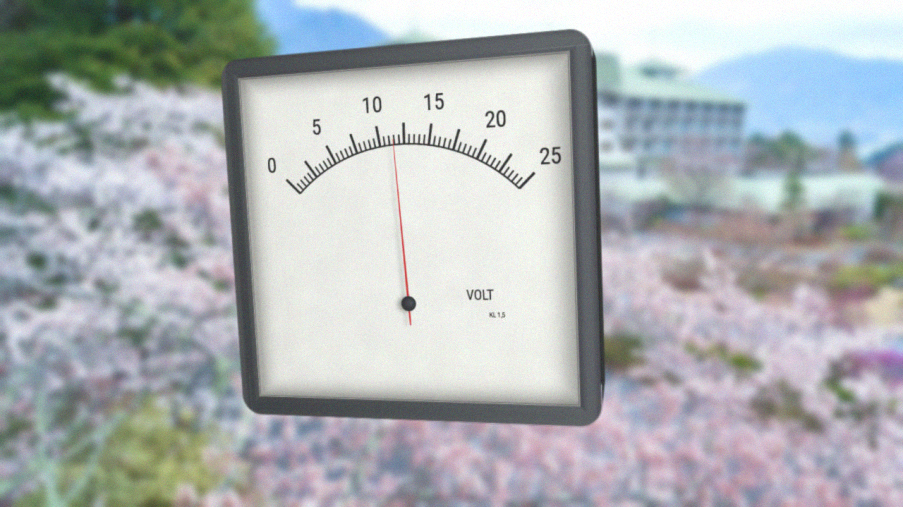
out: 11.5 V
